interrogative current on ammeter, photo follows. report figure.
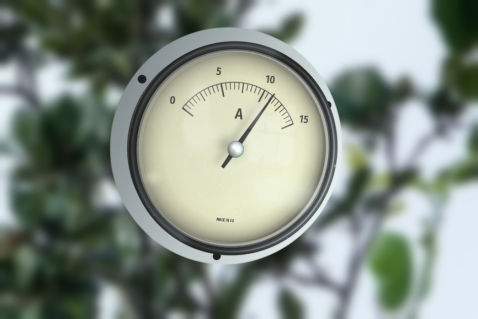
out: 11 A
